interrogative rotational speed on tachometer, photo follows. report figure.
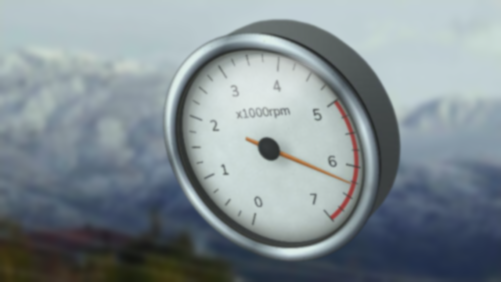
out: 6250 rpm
